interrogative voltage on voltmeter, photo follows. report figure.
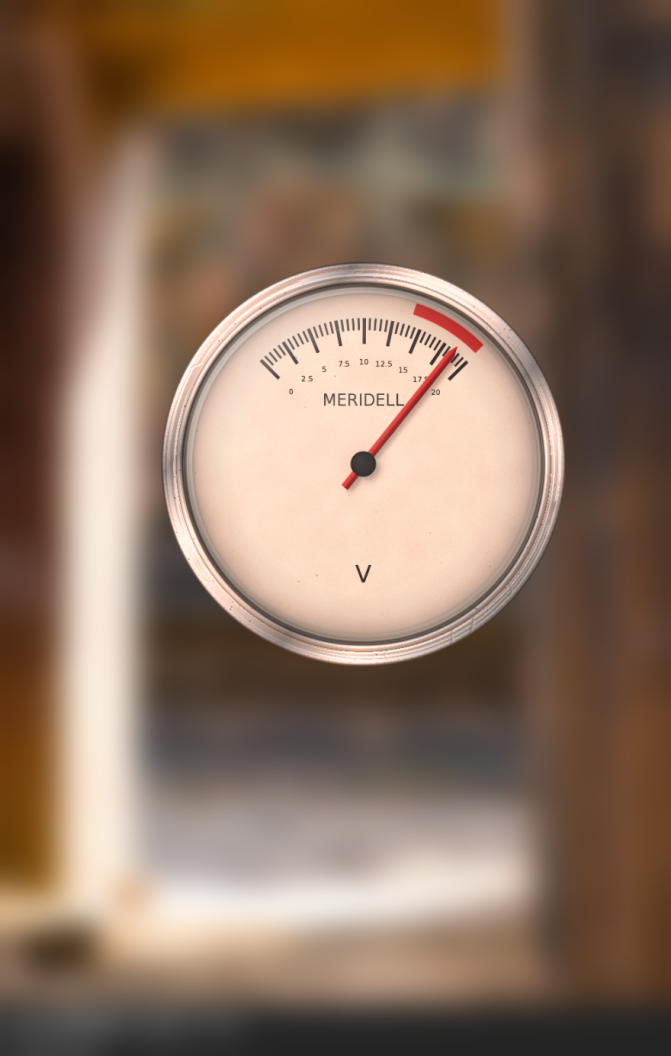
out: 18.5 V
